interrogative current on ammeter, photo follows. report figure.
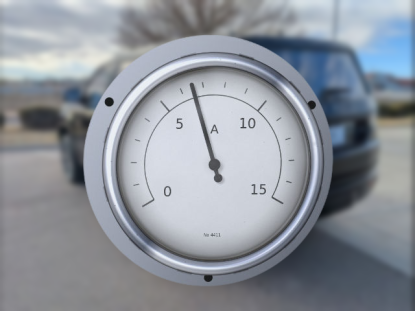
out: 6.5 A
